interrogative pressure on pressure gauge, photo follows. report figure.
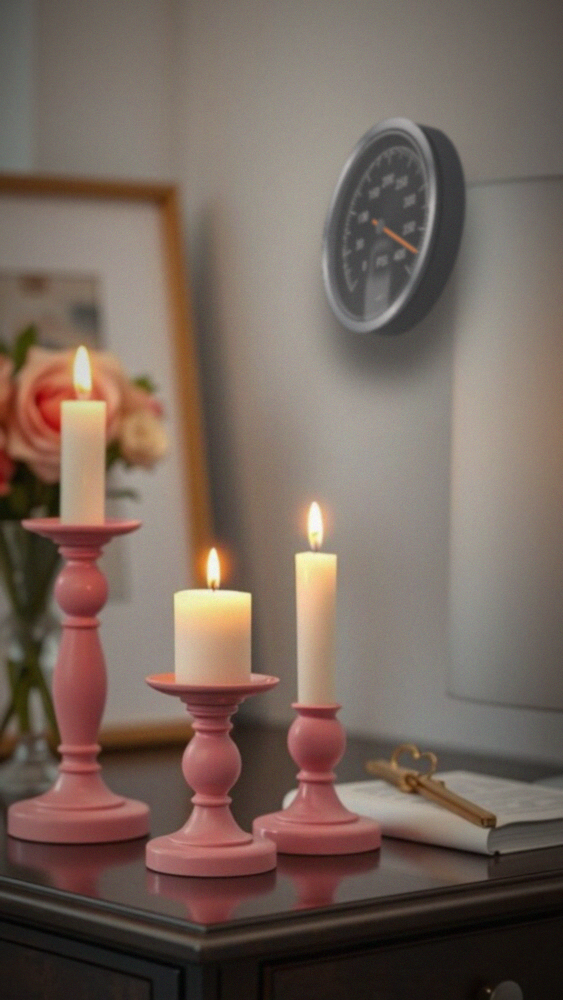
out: 375 psi
